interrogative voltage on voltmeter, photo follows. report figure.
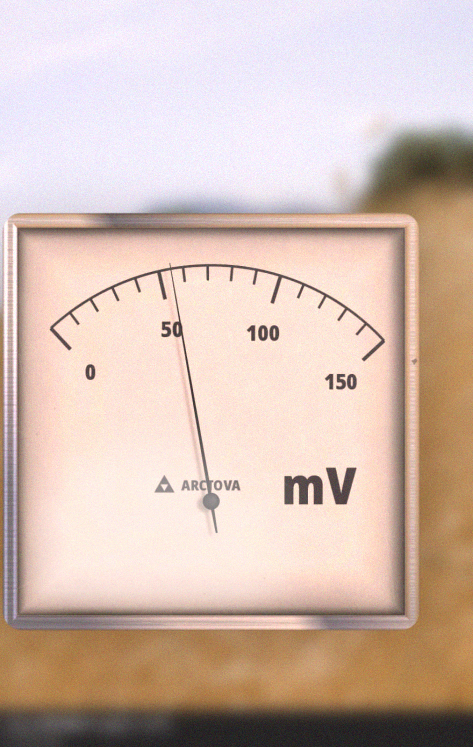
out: 55 mV
